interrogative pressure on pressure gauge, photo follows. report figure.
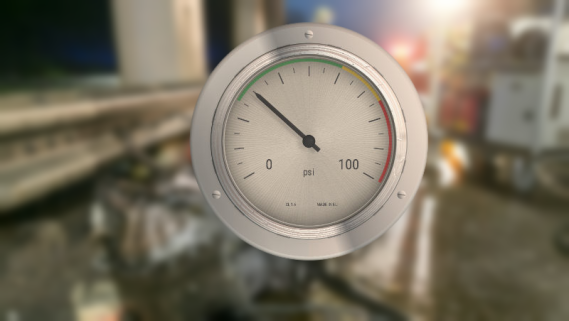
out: 30 psi
